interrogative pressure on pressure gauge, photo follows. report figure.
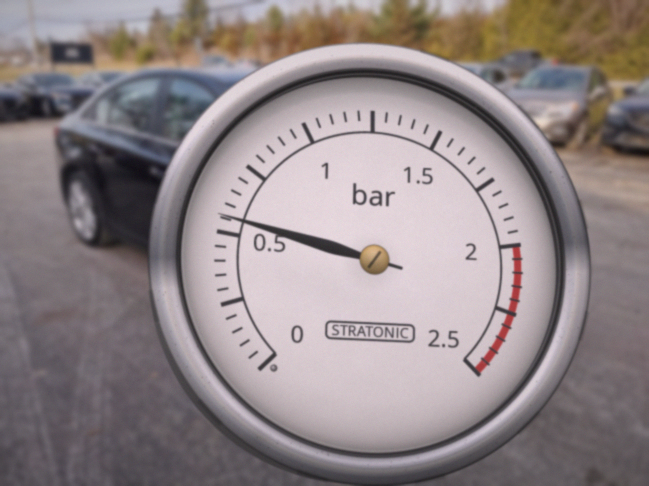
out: 0.55 bar
